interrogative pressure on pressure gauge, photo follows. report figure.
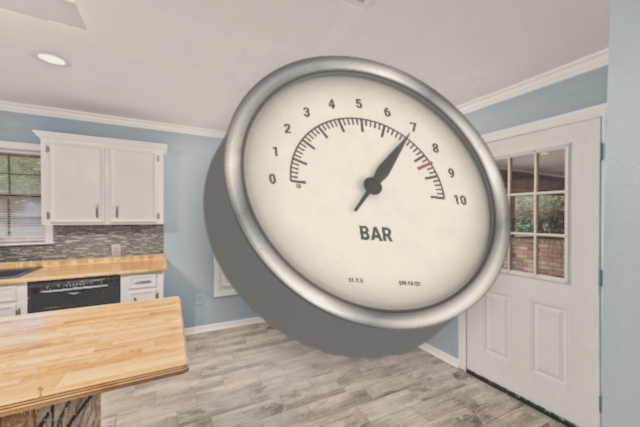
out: 7 bar
